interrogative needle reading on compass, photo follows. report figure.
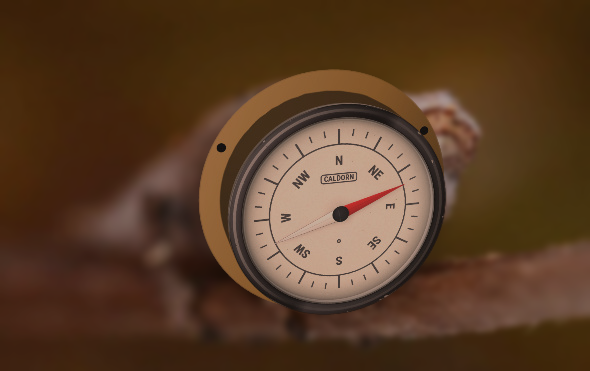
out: 70 °
